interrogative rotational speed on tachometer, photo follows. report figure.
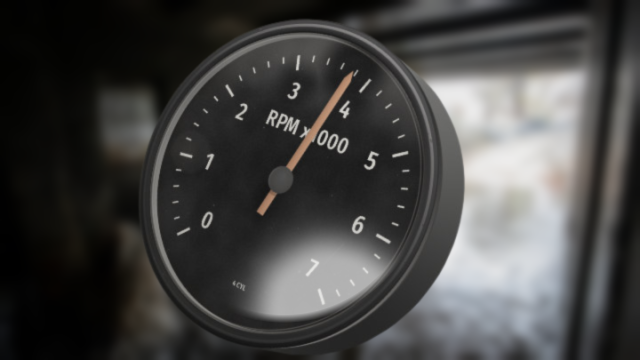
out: 3800 rpm
